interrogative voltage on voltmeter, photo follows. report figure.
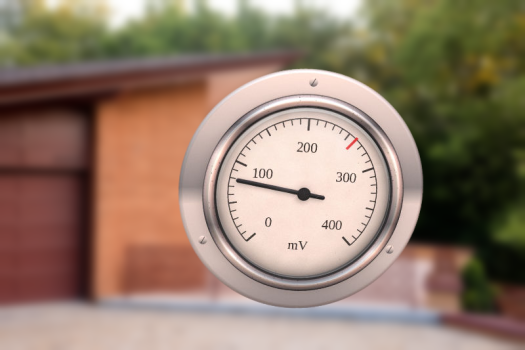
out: 80 mV
